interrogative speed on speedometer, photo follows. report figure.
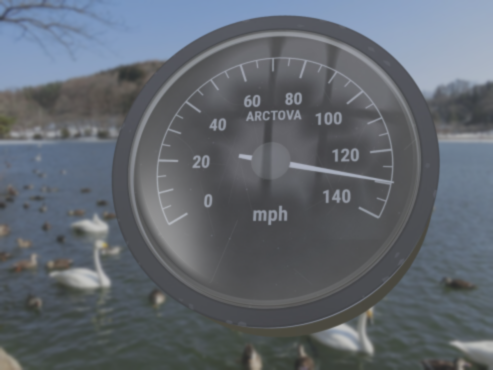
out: 130 mph
